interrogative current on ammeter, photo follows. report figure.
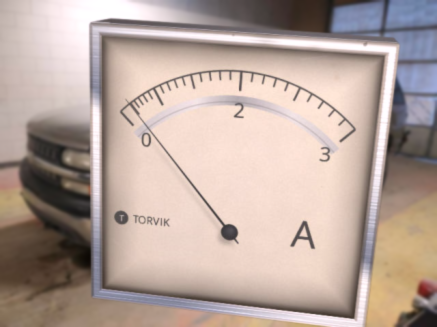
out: 0.5 A
